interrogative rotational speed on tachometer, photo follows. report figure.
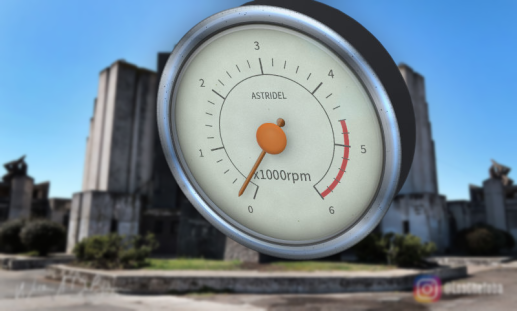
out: 200 rpm
